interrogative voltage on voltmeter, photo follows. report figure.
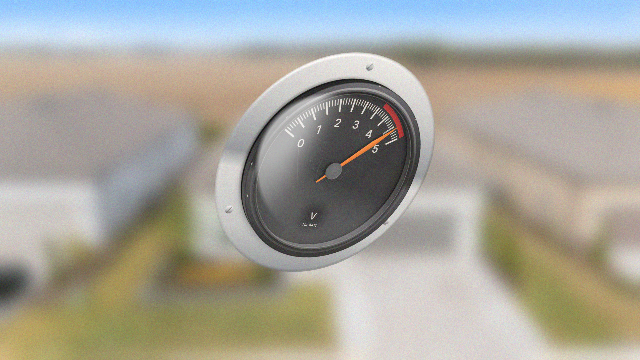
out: 4.5 V
